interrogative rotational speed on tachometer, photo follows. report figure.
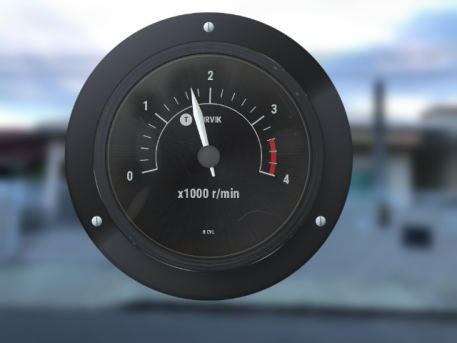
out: 1700 rpm
